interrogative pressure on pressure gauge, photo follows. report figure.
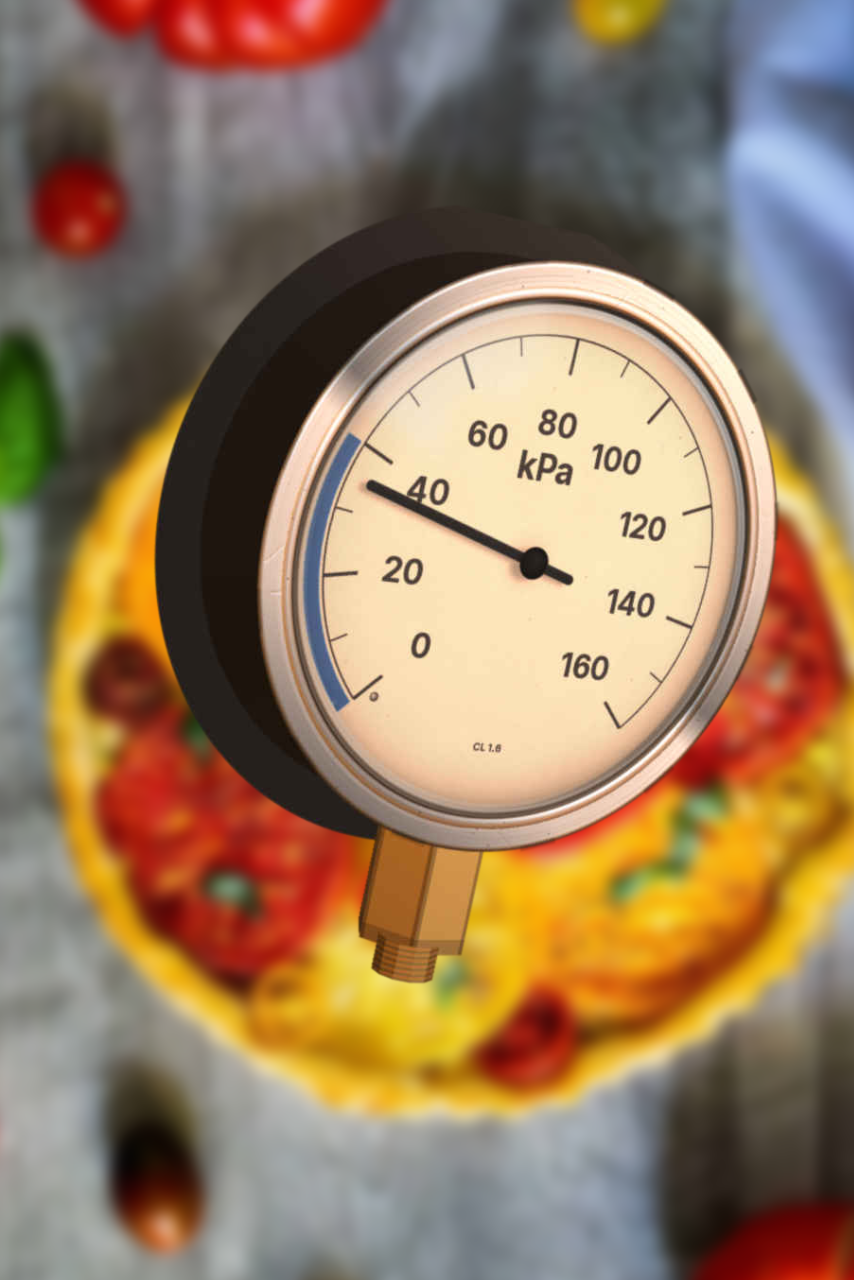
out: 35 kPa
